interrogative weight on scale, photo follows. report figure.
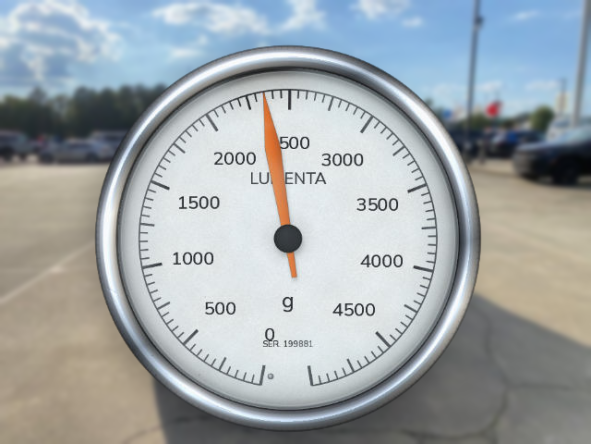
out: 2350 g
